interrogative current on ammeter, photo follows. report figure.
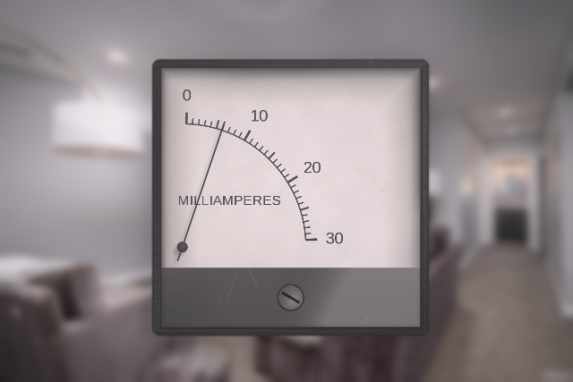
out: 6 mA
